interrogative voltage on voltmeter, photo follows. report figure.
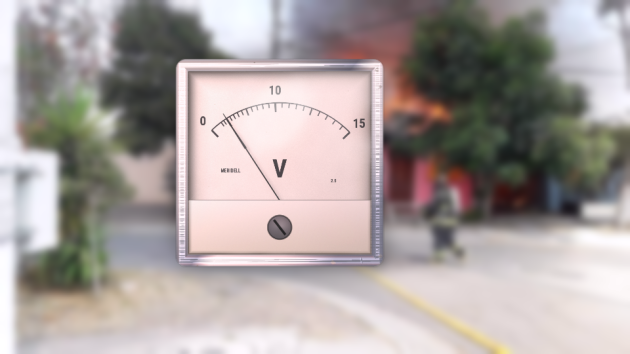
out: 5 V
